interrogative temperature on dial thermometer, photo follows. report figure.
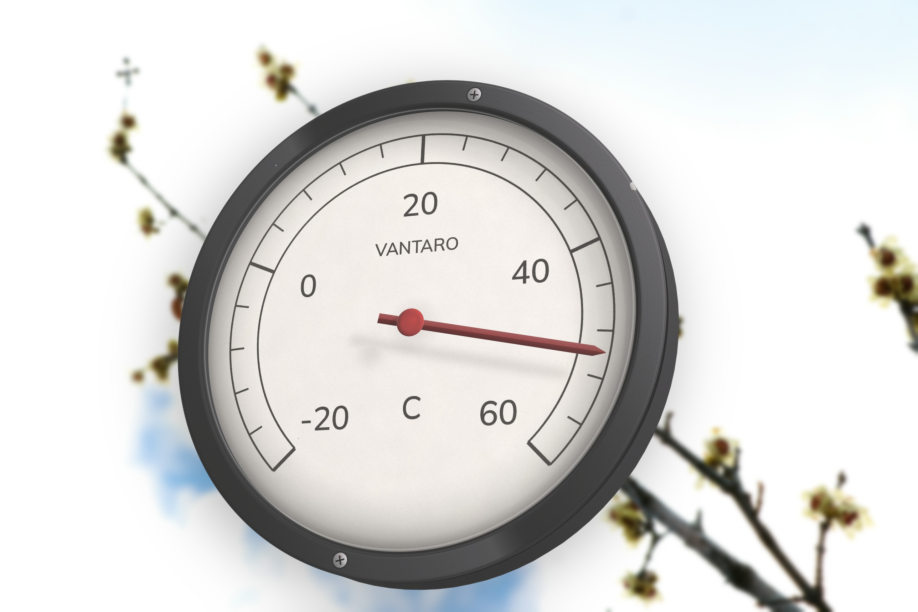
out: 50 °C
